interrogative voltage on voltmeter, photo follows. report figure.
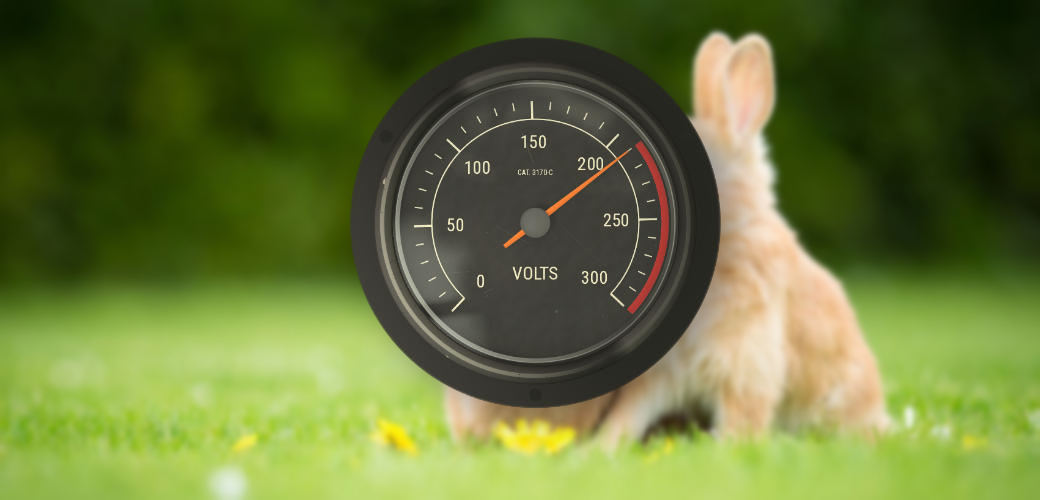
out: 210 V
